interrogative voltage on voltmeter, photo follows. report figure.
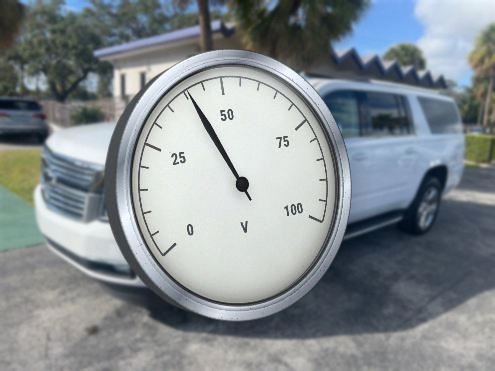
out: 40 V
